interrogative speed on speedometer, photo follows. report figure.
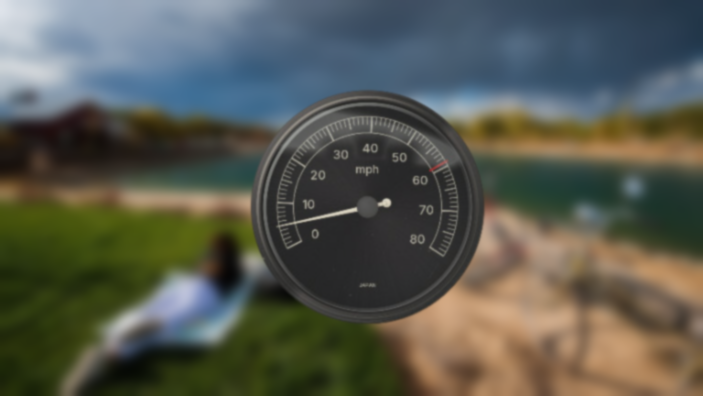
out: 5 mph
